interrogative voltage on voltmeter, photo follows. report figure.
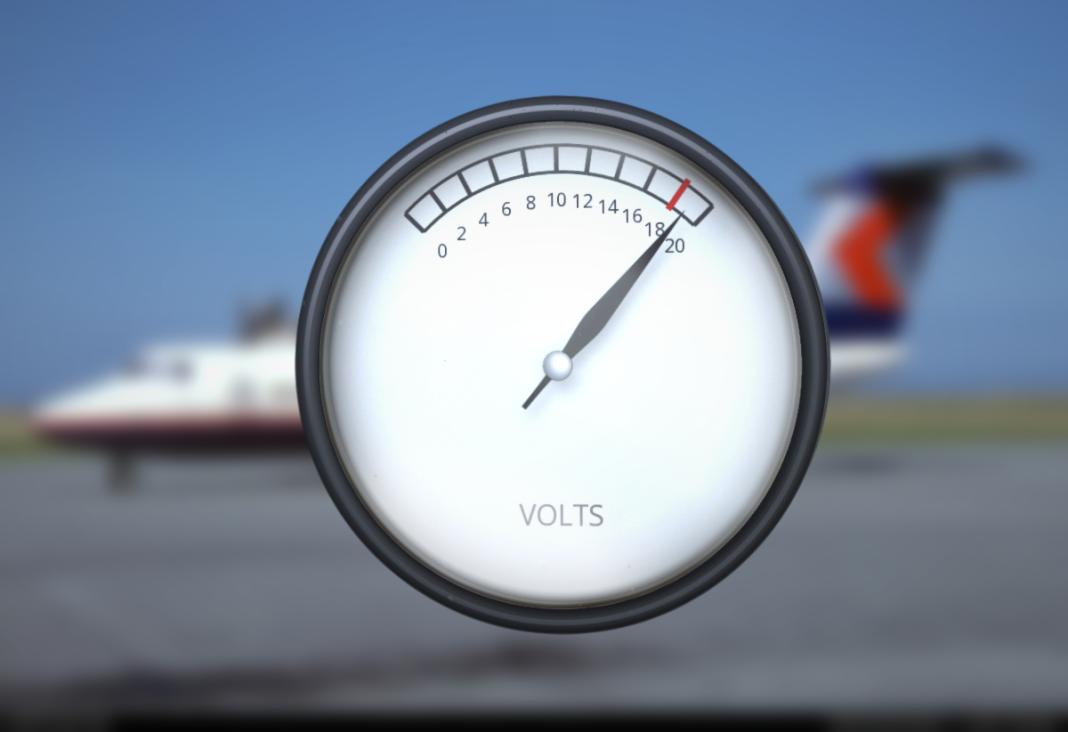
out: 19 V
